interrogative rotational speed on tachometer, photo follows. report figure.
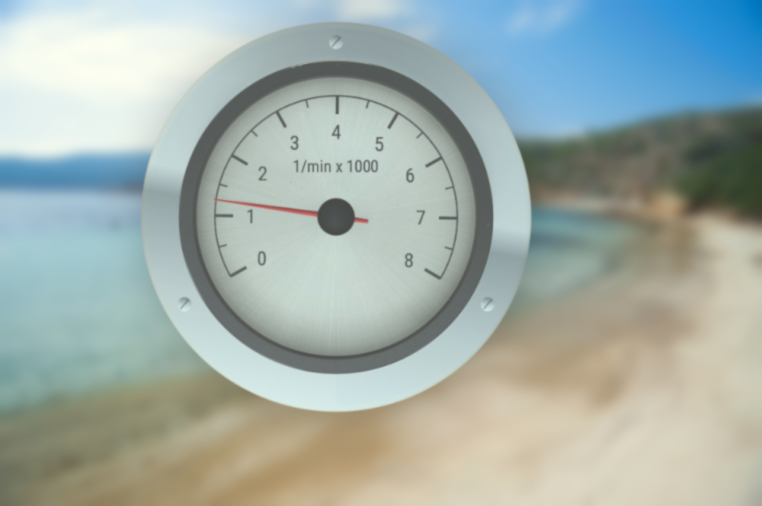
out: 1250 rpm
